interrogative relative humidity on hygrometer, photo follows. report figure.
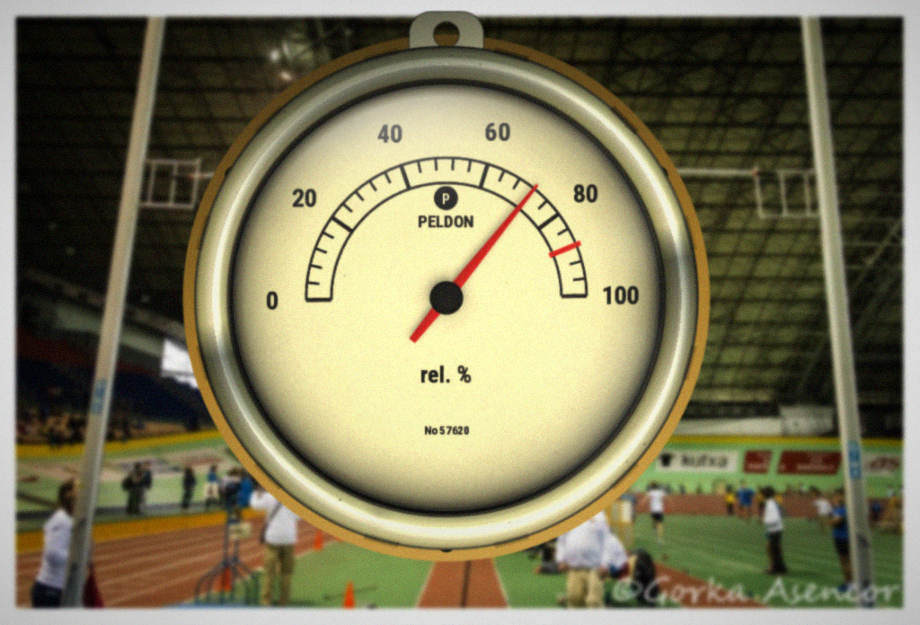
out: 72 %
